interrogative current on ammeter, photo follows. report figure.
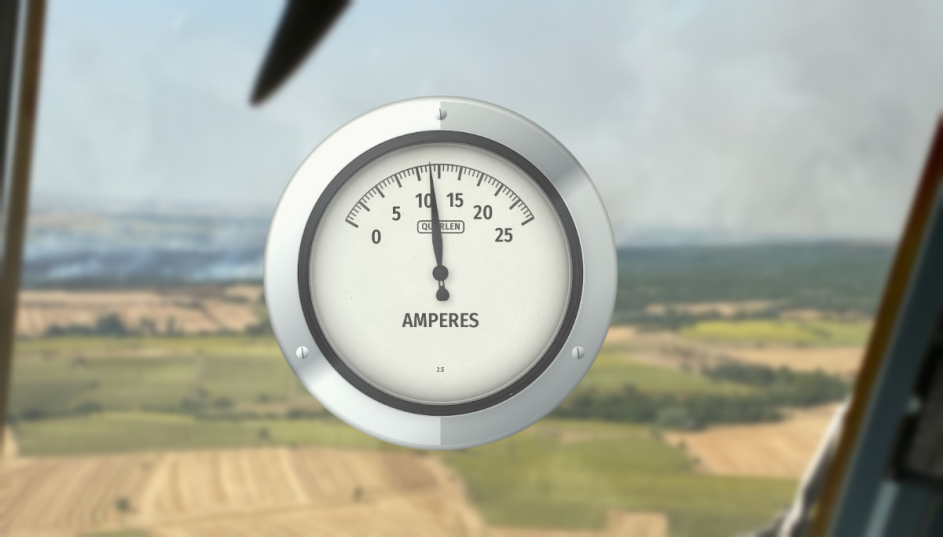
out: 11.5 A
